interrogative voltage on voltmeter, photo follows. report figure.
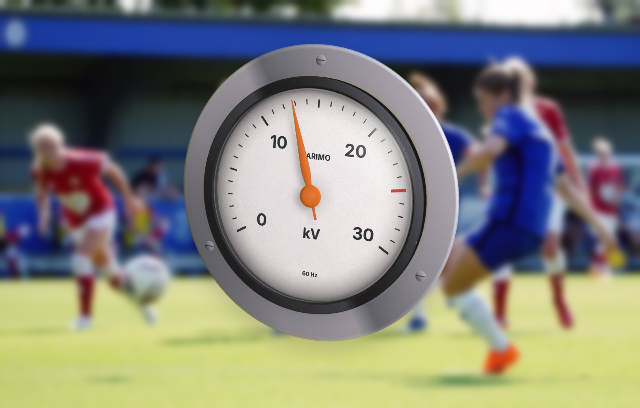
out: 13 kV
